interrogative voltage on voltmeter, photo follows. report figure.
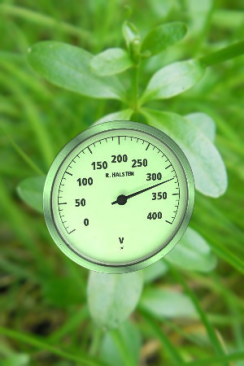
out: 320 V
